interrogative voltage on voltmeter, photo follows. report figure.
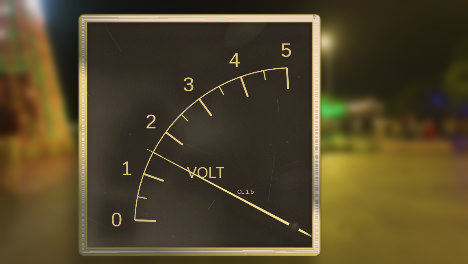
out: 1.5 V
